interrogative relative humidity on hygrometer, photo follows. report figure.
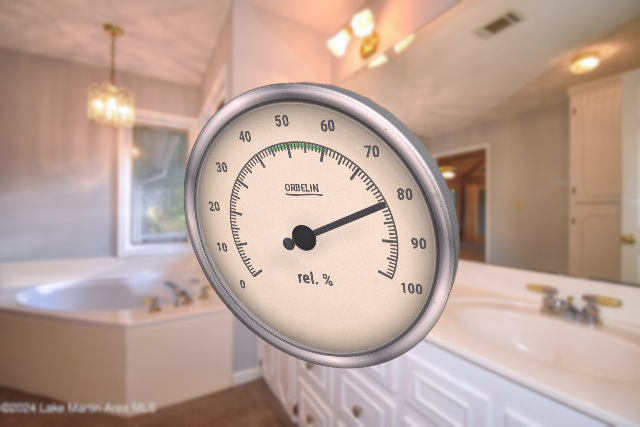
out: 80 %
